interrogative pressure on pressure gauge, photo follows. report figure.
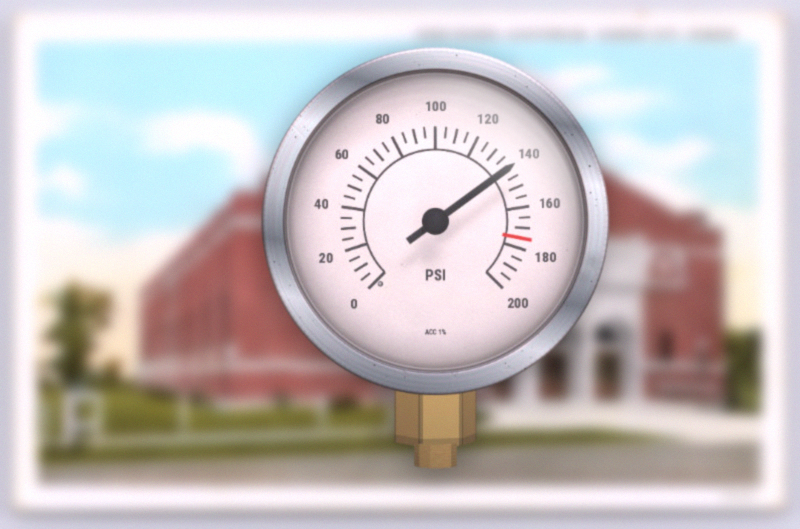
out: 140 psi
